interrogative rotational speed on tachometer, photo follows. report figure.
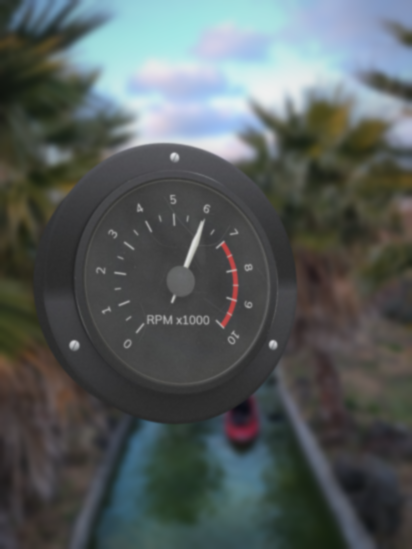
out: 6000 rpm
